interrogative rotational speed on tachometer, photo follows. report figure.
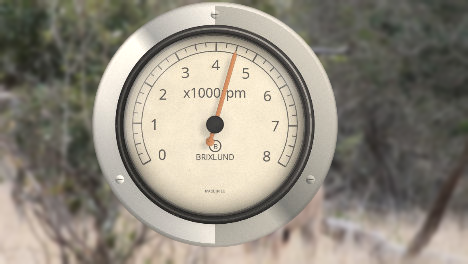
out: 4500 rpm
